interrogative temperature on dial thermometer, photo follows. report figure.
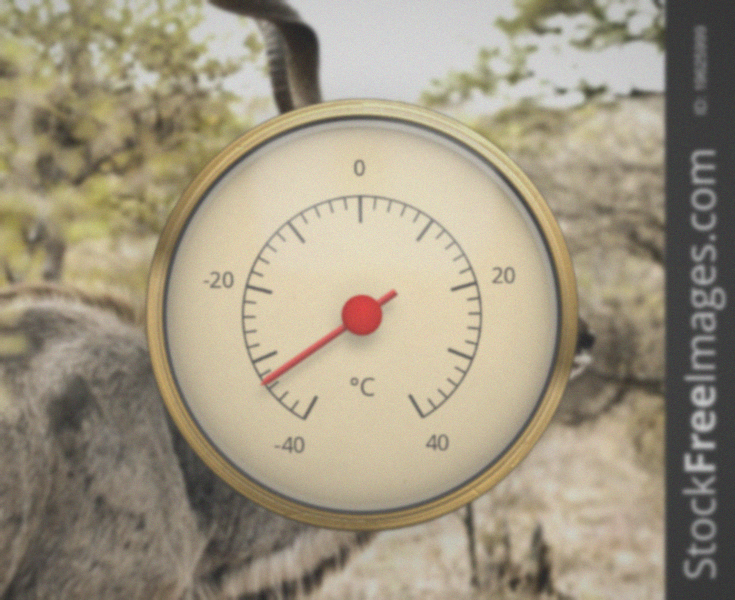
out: -33 °C
